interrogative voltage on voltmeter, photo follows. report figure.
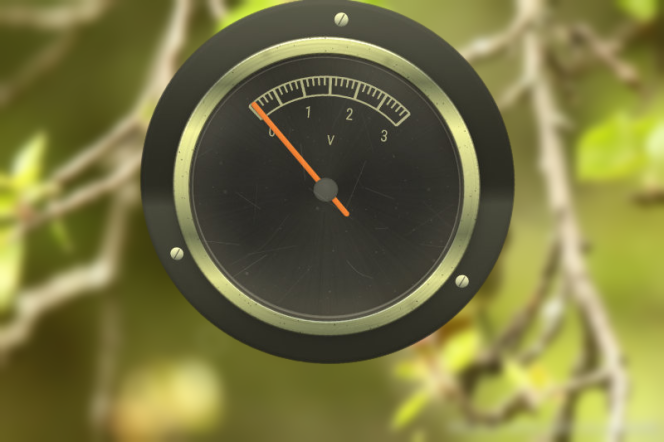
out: 0.1 V
